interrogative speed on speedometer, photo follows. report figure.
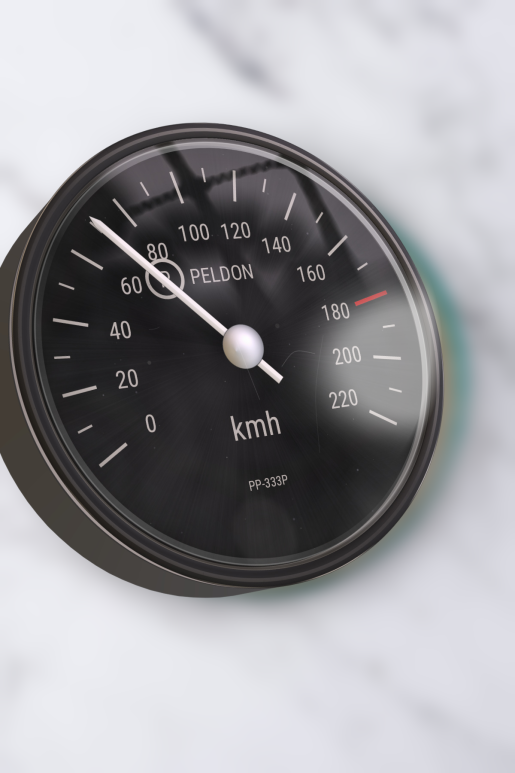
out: 70 km/h
